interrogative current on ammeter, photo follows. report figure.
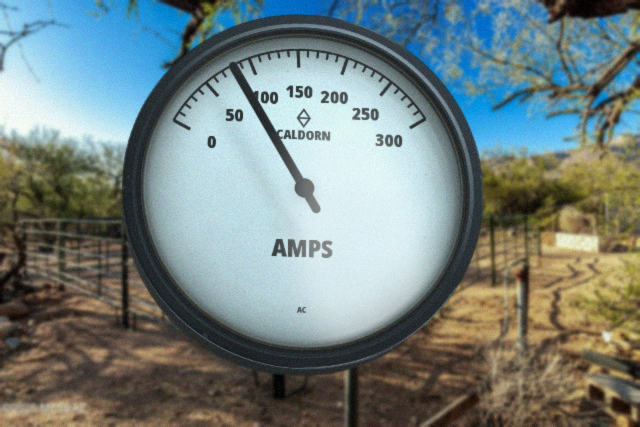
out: 80 A
